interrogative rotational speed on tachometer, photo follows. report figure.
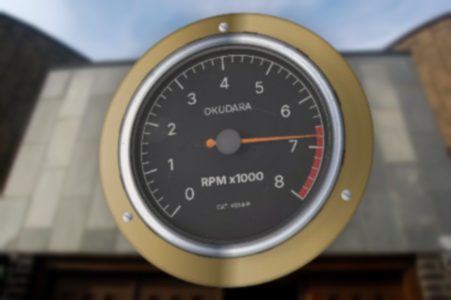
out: 6800 rpm
